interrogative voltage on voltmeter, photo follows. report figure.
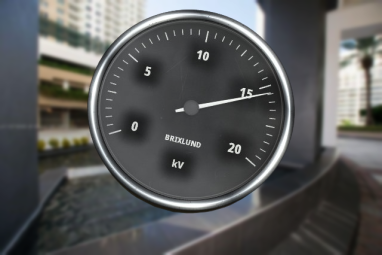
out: 15.5 kV
